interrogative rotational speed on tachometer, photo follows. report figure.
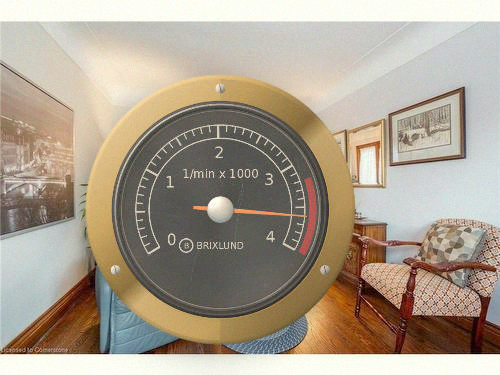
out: 3600 rpm
